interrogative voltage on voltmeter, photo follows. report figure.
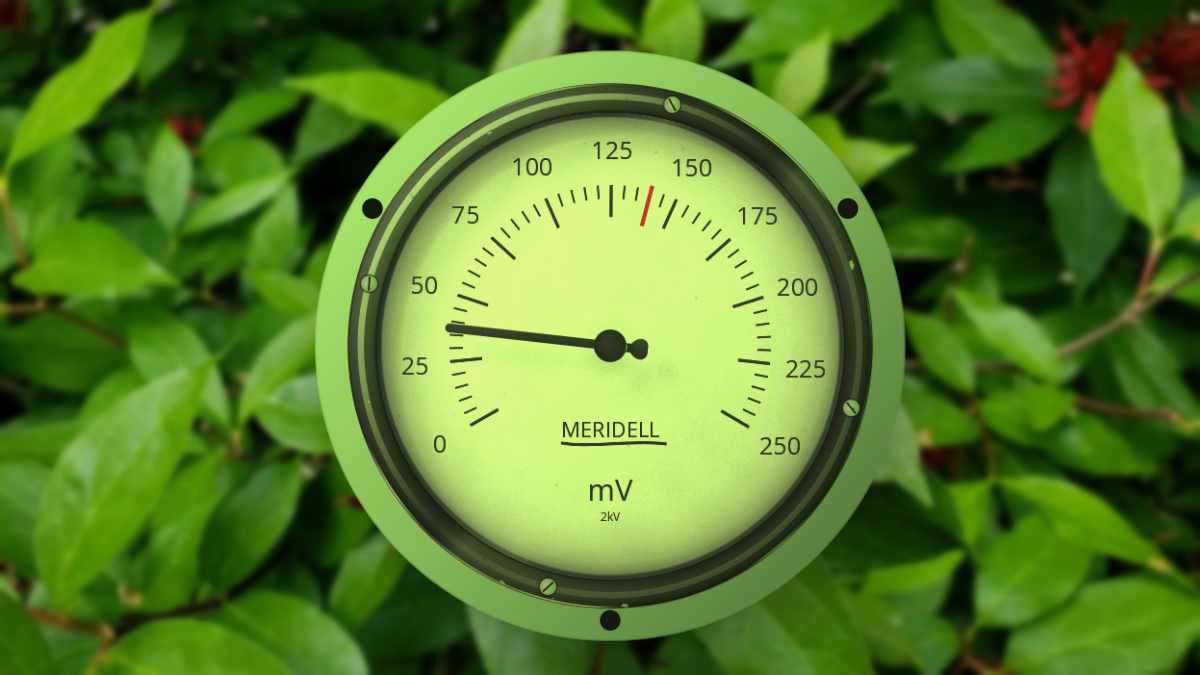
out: 37.5 mV
